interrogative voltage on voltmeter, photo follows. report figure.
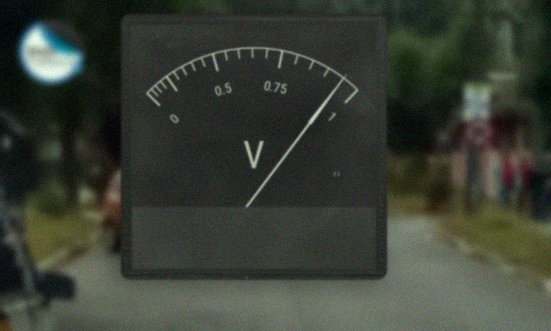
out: 0.95 V
